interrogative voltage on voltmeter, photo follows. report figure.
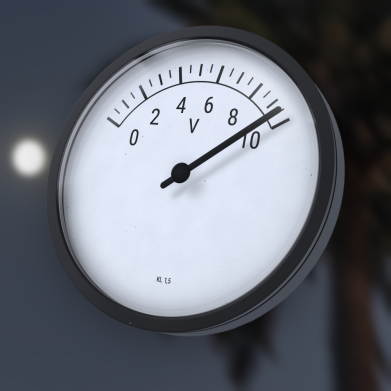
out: 9.5 V
